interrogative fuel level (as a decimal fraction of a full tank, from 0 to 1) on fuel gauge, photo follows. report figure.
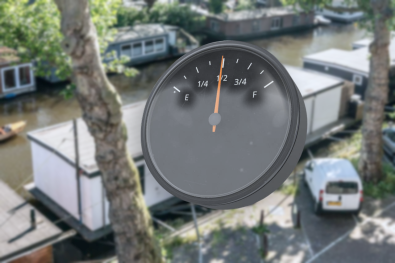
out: 0.5
